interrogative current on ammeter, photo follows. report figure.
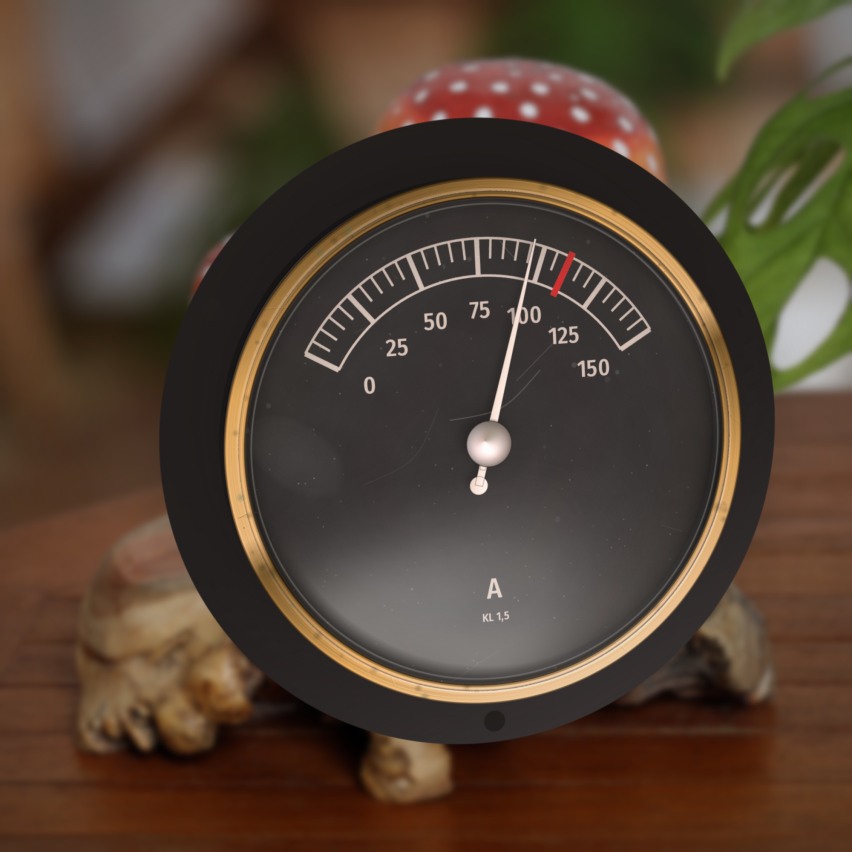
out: 95 A
